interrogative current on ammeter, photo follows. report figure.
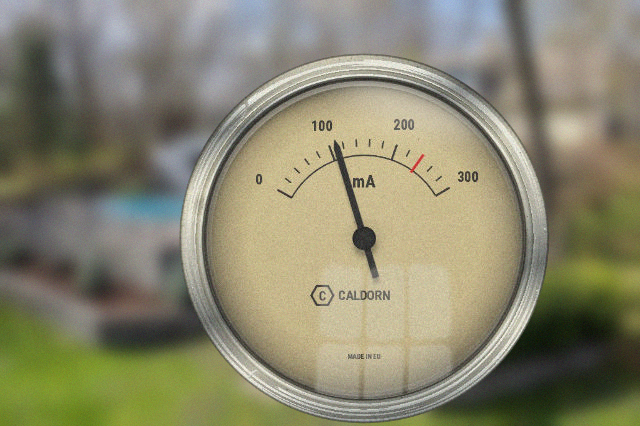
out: 110 mA
